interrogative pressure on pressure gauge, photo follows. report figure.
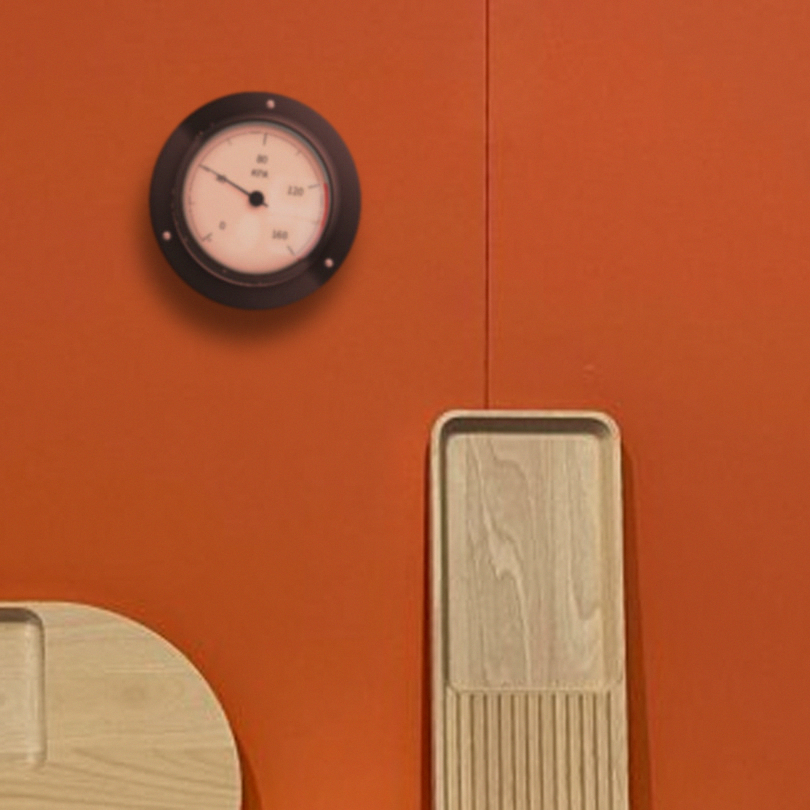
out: 40 kPa
